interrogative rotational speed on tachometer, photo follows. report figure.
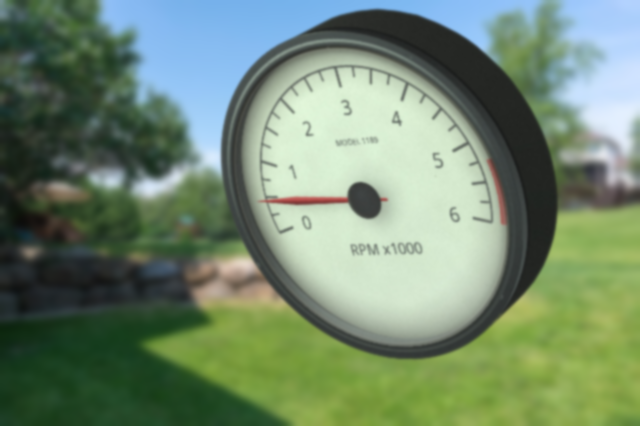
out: 500 rpm
